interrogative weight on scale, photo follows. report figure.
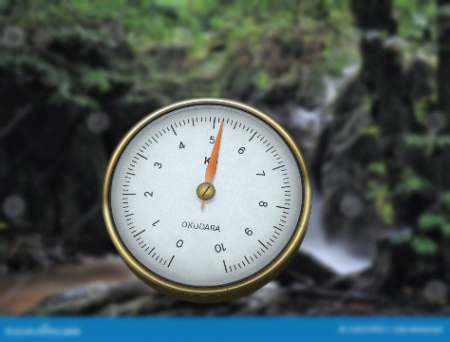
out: 5.2 kg
